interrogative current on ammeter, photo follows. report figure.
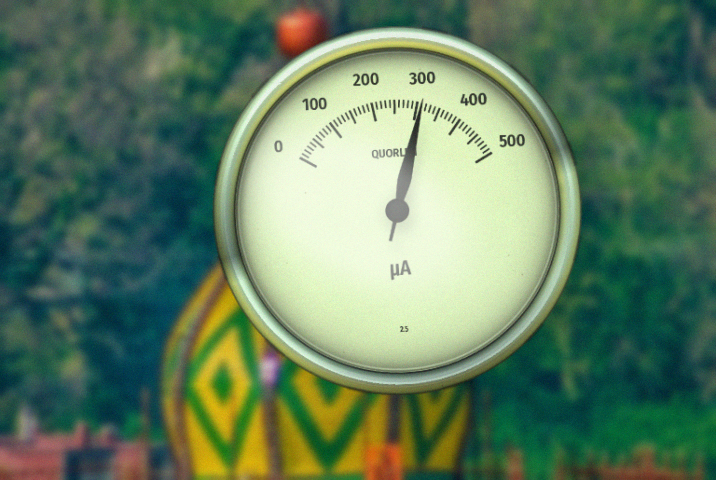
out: 310 µA
